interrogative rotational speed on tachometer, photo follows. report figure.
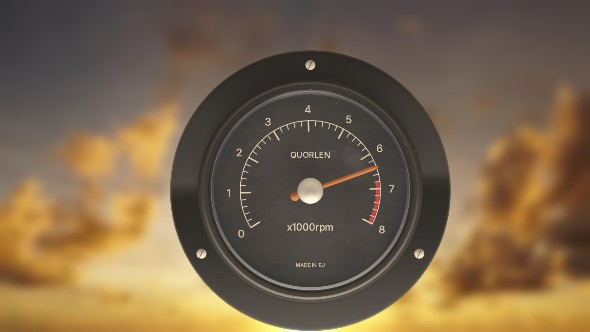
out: 6400 rpm
